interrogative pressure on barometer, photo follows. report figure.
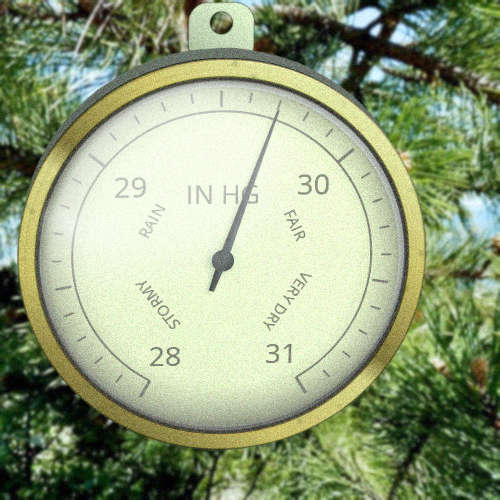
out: 29.7 inHg
